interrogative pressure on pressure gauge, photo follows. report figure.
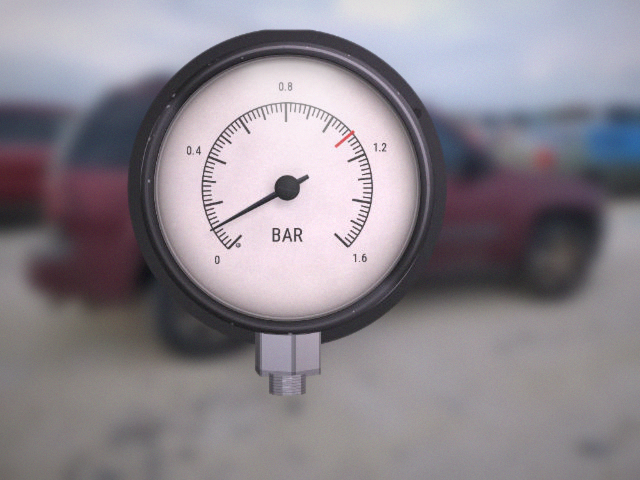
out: 0.1 bar
